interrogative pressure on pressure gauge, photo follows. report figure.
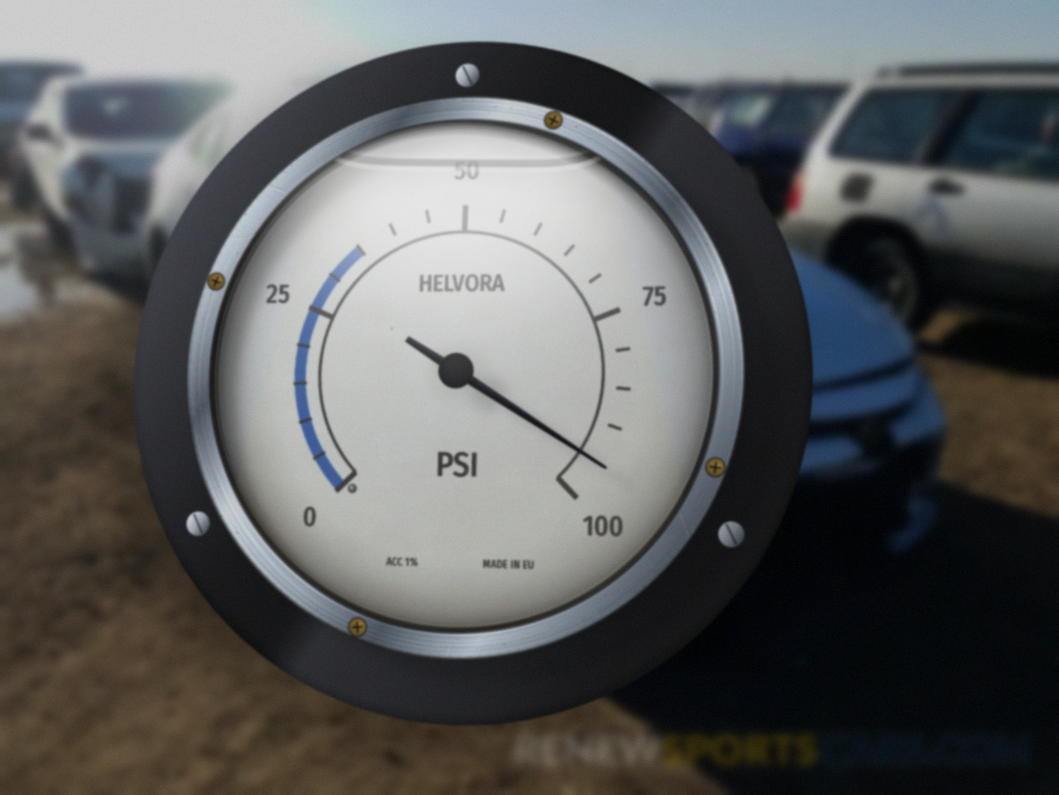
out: 95 psi
